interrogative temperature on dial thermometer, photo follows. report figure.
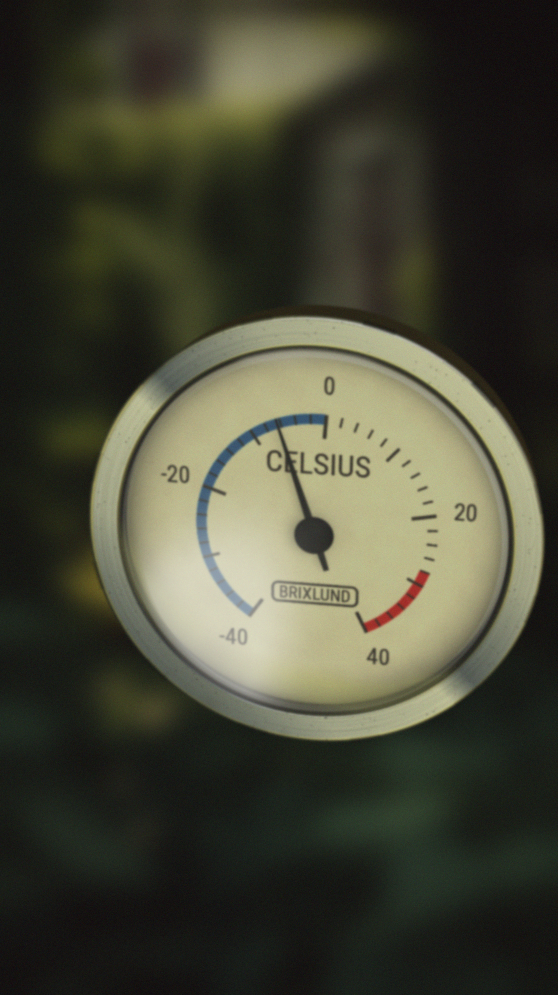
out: -6 °C
